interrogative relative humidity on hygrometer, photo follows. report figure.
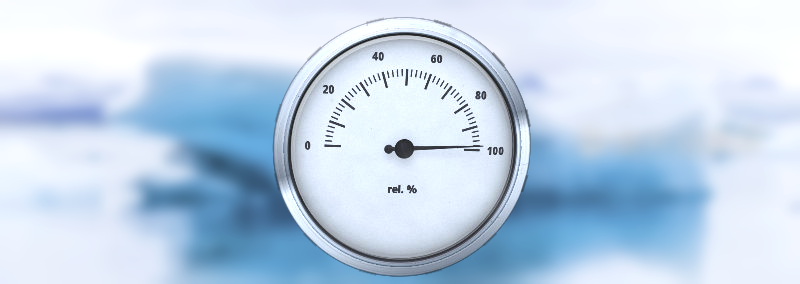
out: 98 %
